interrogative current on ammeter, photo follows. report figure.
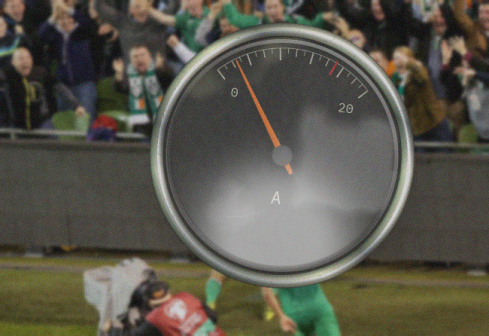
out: 2.5 A
